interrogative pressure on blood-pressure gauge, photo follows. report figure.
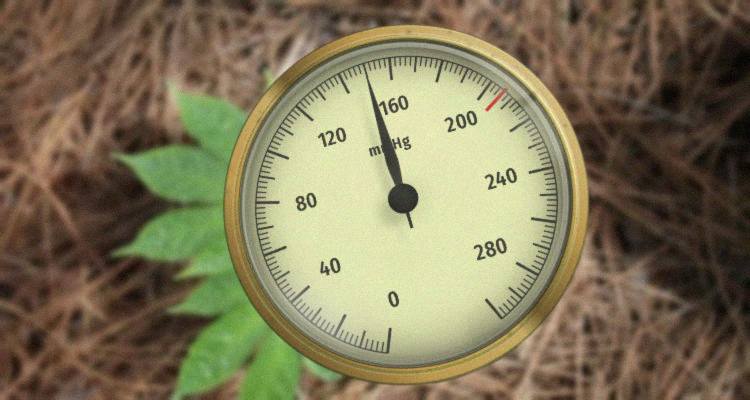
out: 150 mmHg
